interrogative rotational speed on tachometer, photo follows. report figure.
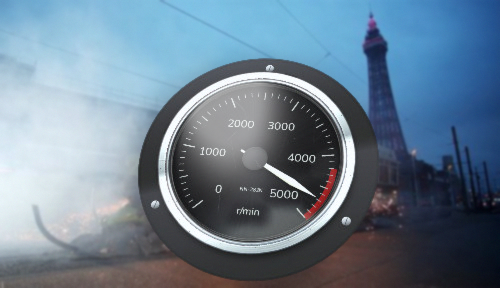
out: 4700 rpm
